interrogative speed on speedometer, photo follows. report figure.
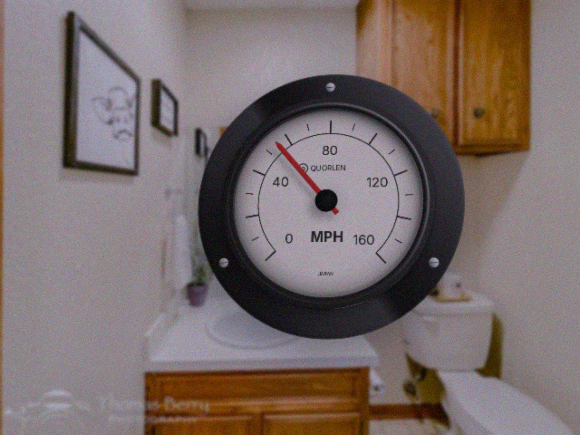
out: 55 mph
